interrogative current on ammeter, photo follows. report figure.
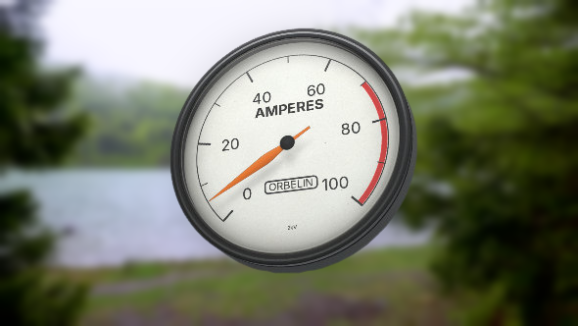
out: 5 A
